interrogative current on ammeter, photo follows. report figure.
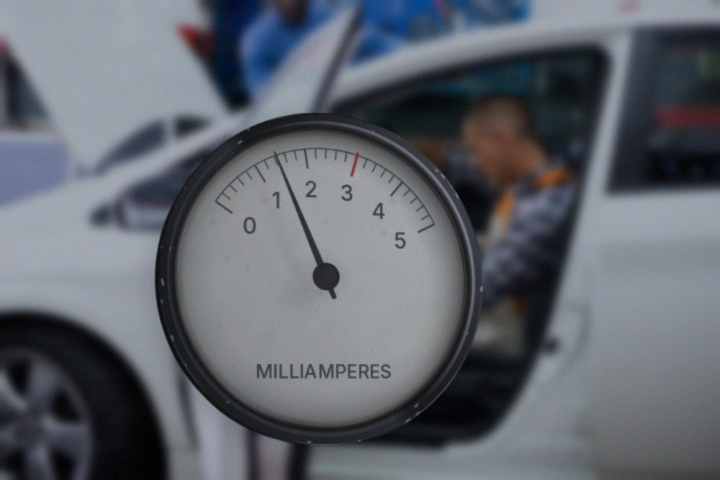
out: 1.4 mA
